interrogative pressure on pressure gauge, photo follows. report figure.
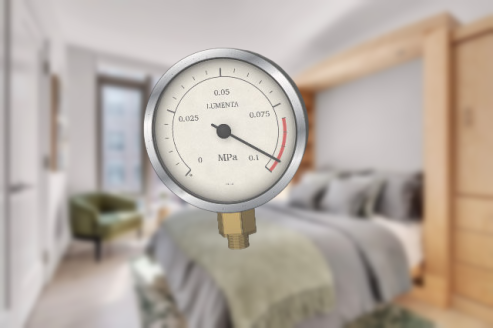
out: 0.095 MPa
